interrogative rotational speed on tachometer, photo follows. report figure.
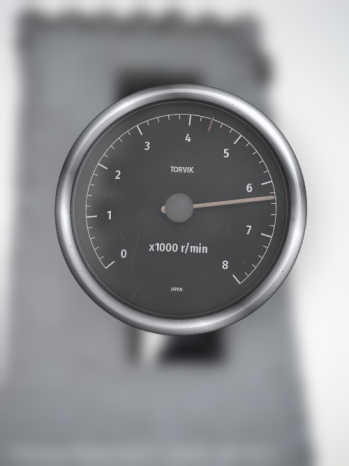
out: 6300 rpm
